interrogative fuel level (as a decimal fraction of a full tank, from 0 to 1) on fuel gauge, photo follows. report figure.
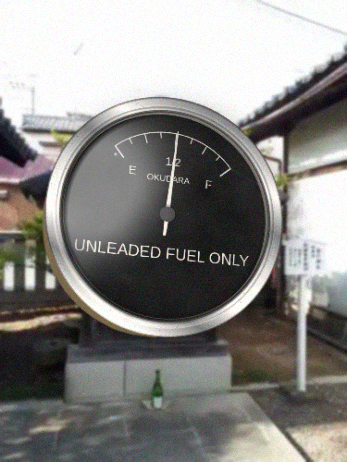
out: 0.5
